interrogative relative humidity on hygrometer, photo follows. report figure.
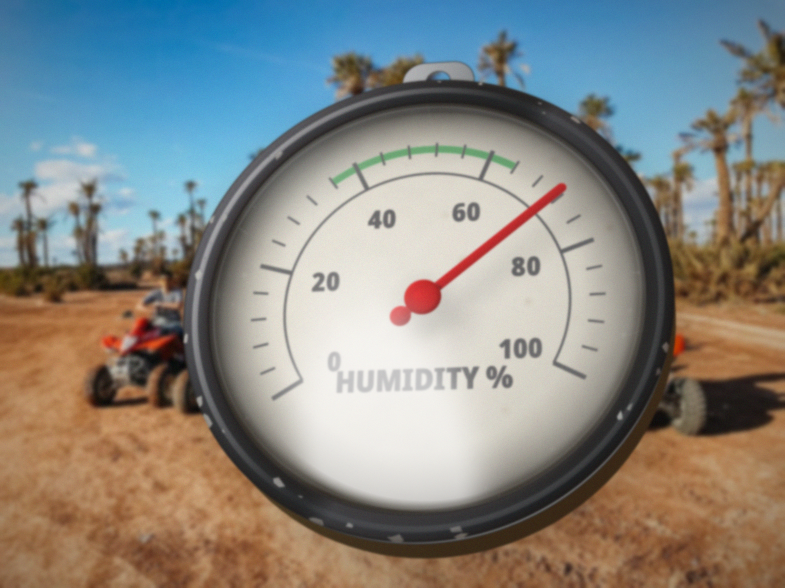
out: 72 %
